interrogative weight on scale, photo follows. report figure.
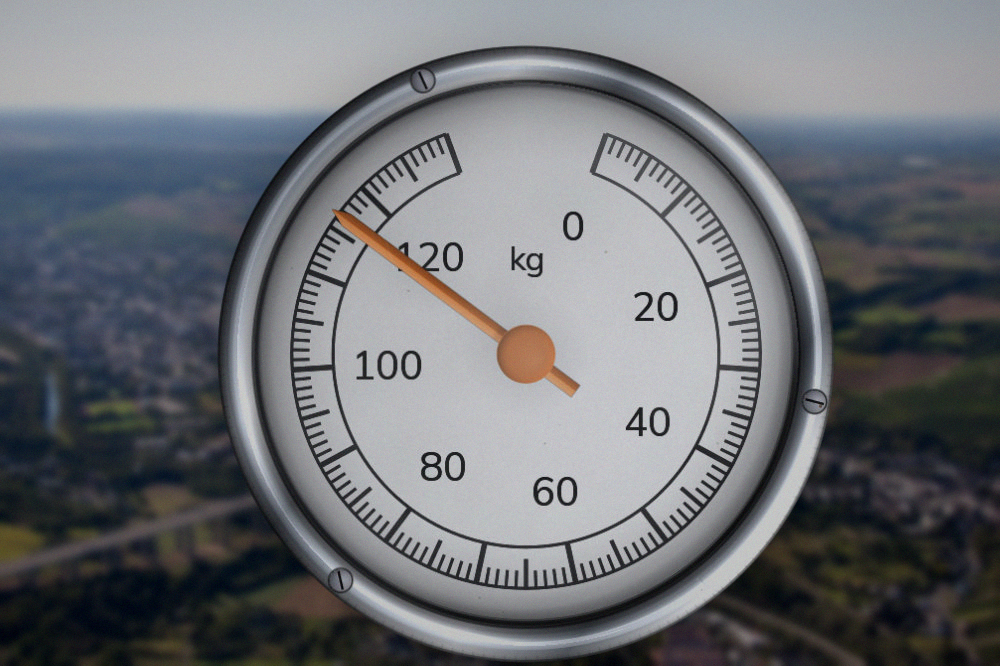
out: 116.5 kg
